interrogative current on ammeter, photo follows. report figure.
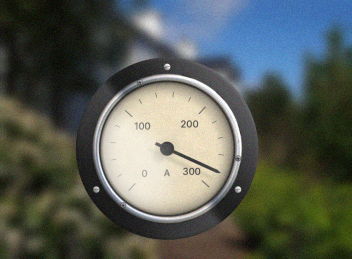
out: 280 A
